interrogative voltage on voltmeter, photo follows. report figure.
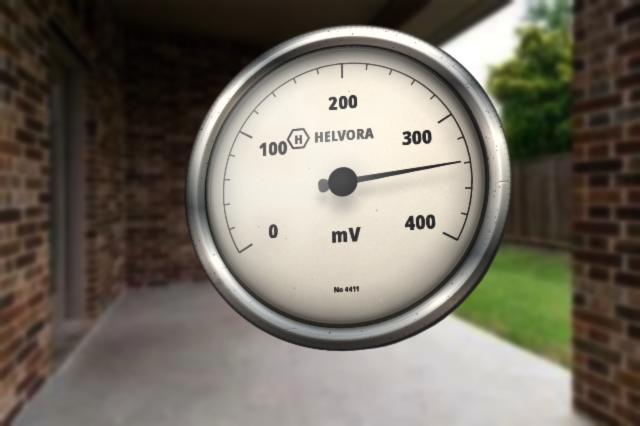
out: 340 mV
